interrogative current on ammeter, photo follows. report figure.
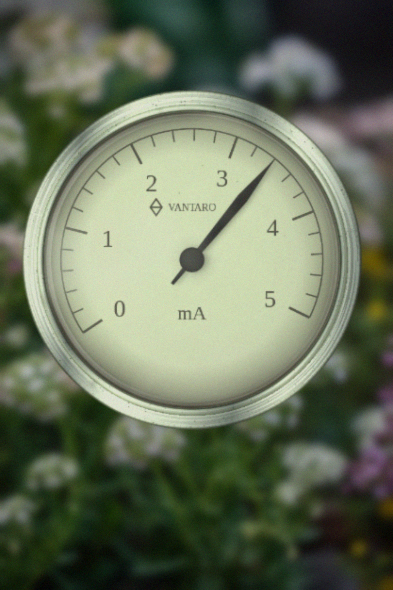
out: 3.4 mA
